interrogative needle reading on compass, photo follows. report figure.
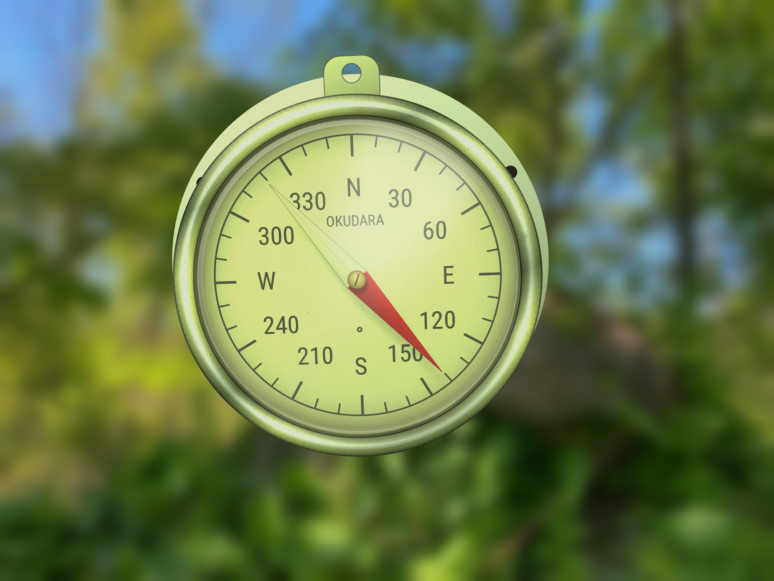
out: 140 °
